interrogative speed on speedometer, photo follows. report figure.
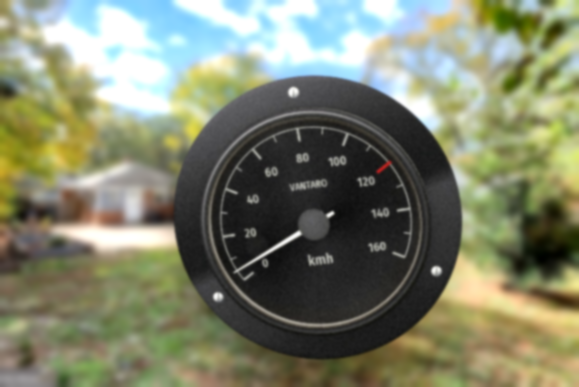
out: 5 km/h
